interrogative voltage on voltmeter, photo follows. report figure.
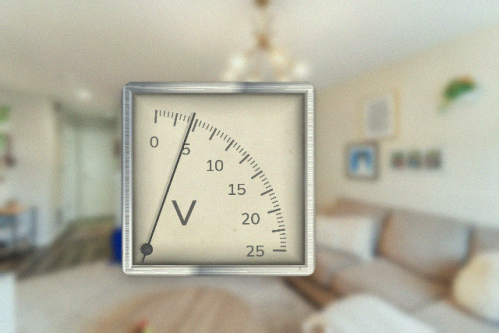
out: 4.5 V
